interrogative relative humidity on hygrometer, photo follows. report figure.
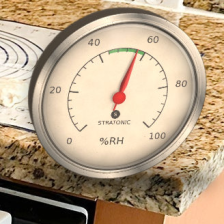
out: 56 %
